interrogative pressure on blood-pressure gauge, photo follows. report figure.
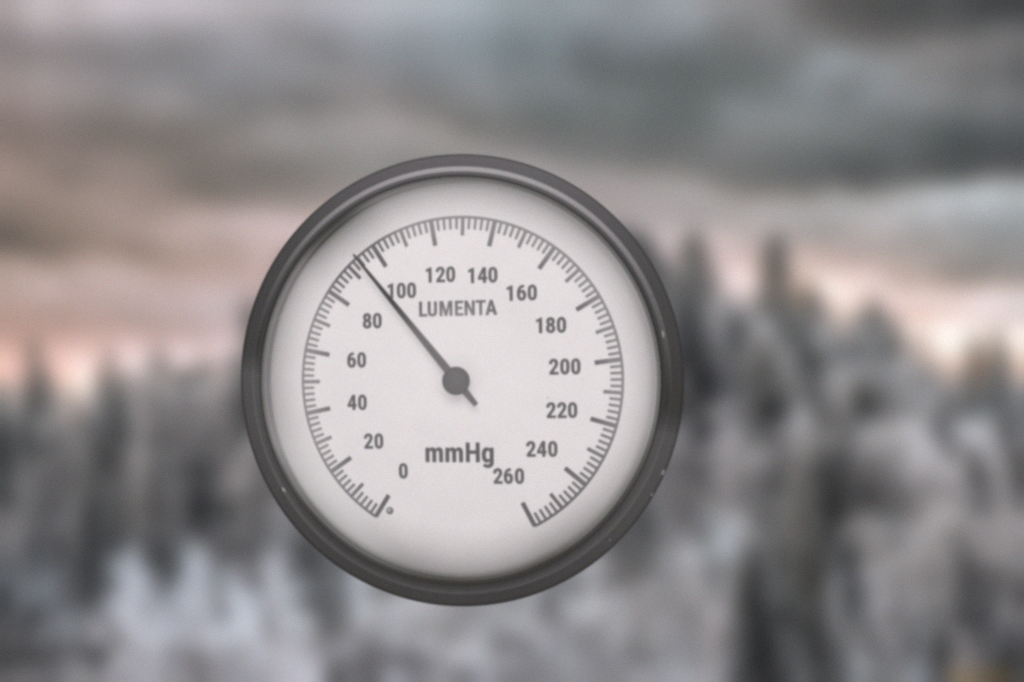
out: 94 mmHg
